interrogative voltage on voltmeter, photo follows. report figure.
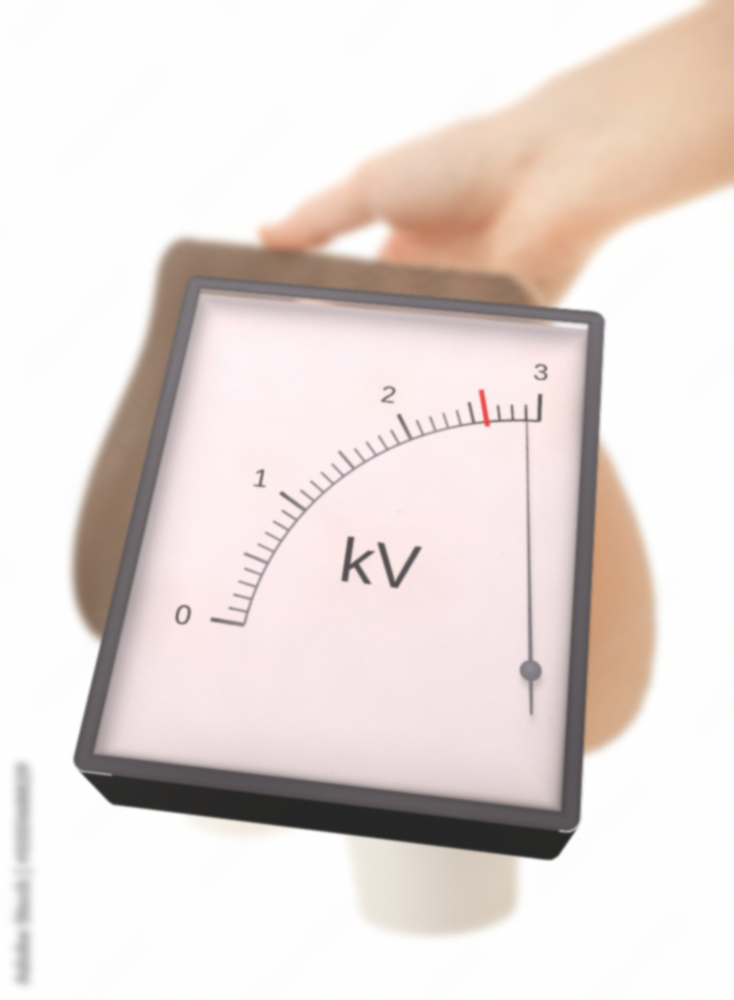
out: 2.9 kV
